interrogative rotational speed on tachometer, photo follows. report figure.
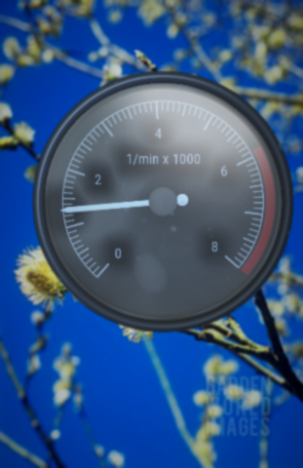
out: 1300 rpm
